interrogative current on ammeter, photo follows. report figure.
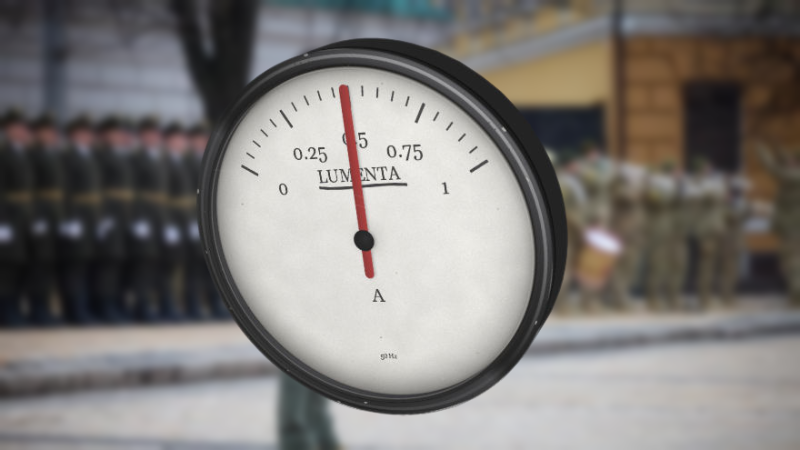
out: 0.5 A
